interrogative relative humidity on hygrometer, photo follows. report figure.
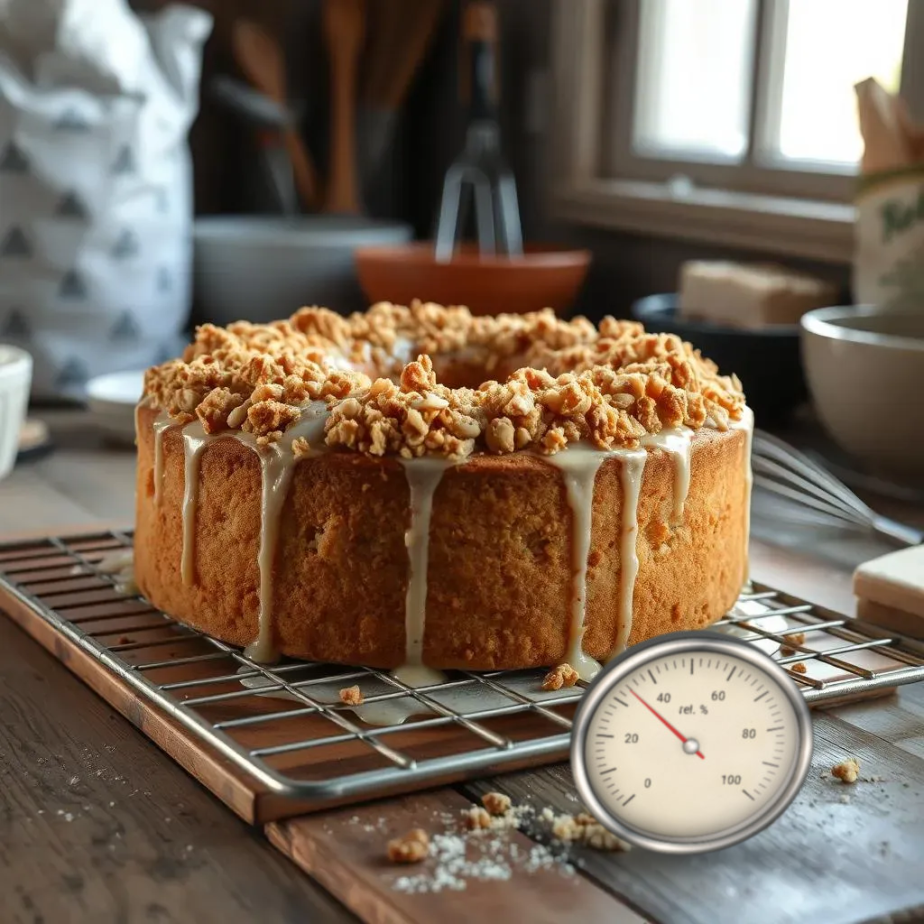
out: 34 %
